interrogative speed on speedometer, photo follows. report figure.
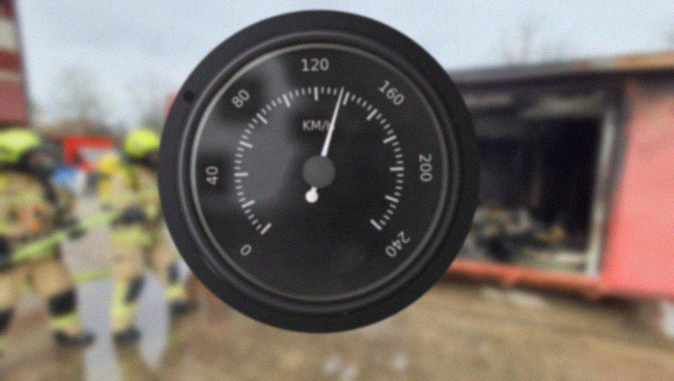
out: 136 km/h
